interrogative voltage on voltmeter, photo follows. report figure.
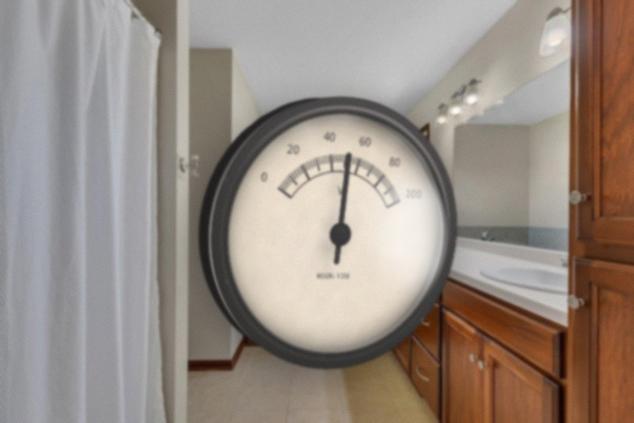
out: 50 V
